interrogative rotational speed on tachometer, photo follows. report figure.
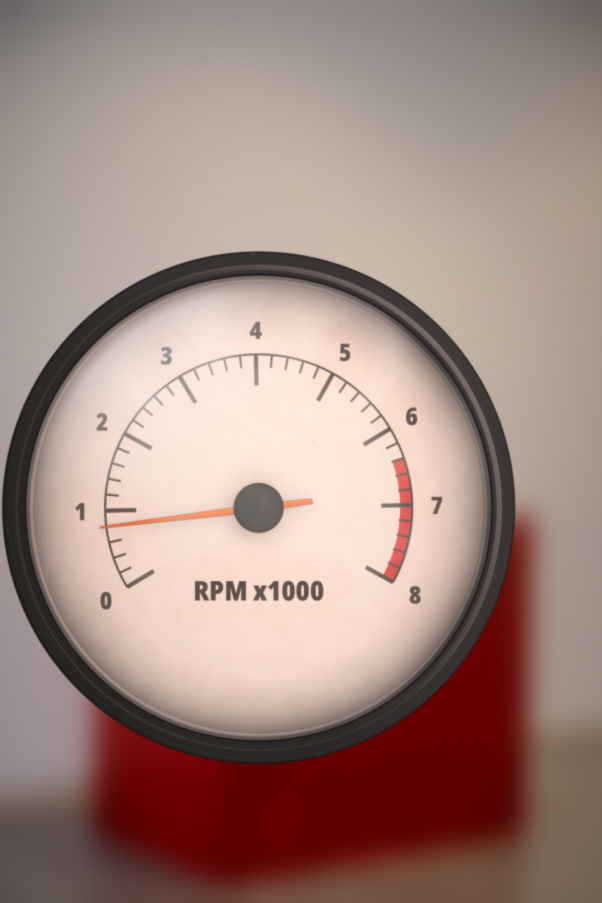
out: 800 rpm
